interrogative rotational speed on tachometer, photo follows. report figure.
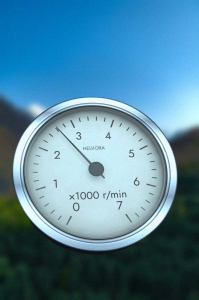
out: 2600 rpm
